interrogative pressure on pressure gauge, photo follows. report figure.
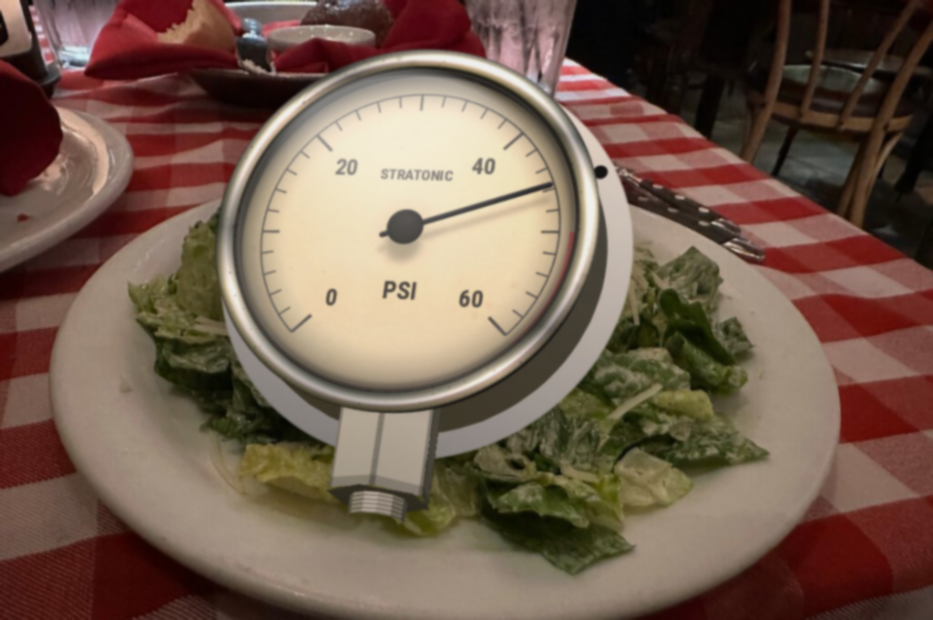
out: 46 psi
